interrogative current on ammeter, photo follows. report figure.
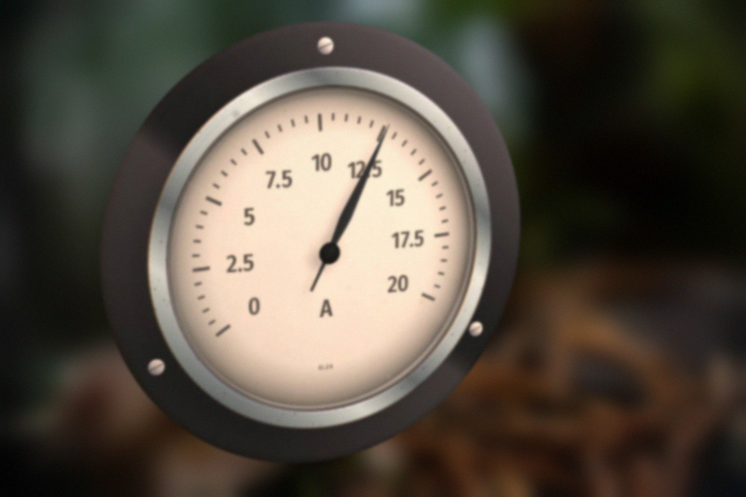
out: 12.5 A
